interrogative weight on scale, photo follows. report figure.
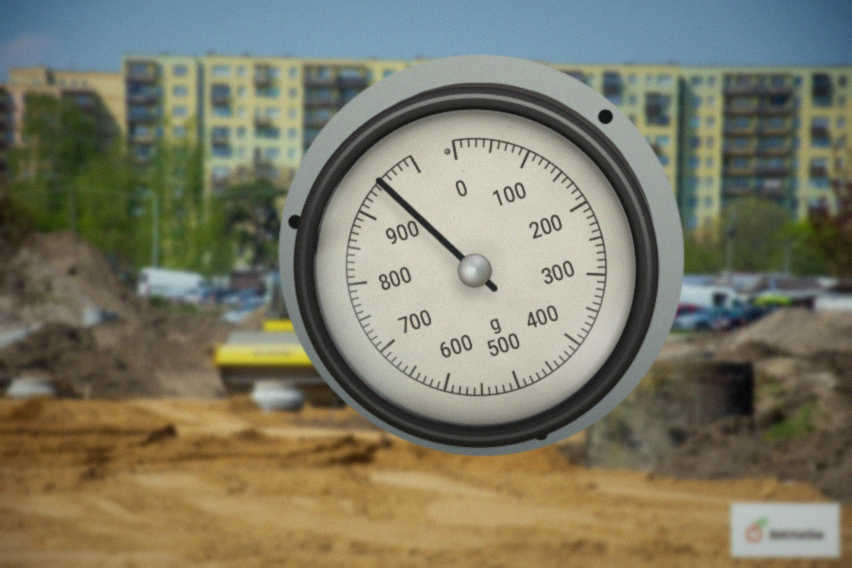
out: 950 g
